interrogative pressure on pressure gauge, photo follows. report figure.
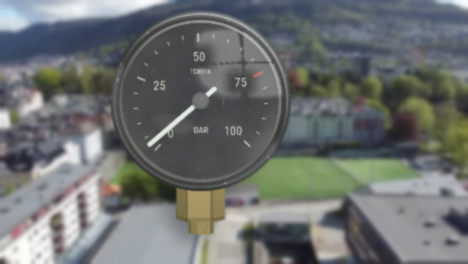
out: 2.5 bar
